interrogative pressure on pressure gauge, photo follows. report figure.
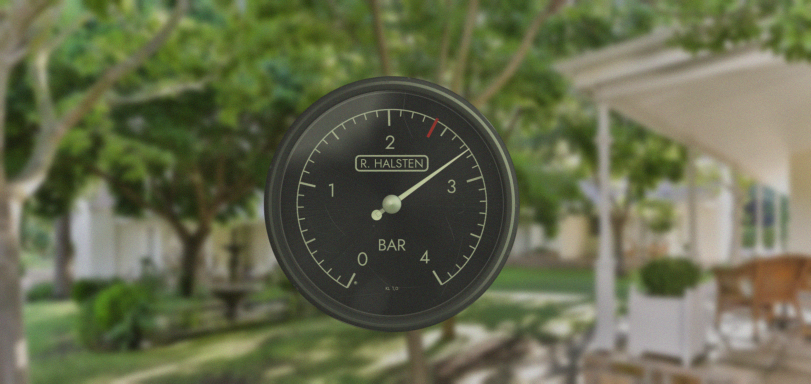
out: 2.75 bar
